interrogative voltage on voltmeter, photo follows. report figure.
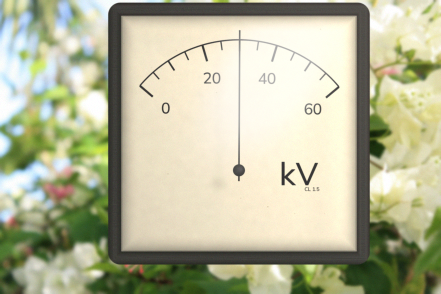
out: 30 kV
